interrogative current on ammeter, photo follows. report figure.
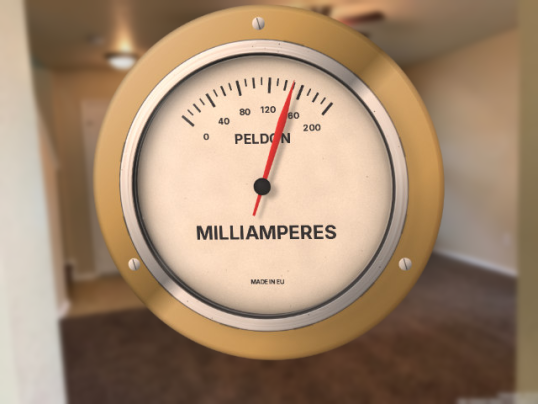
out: 150 mA
